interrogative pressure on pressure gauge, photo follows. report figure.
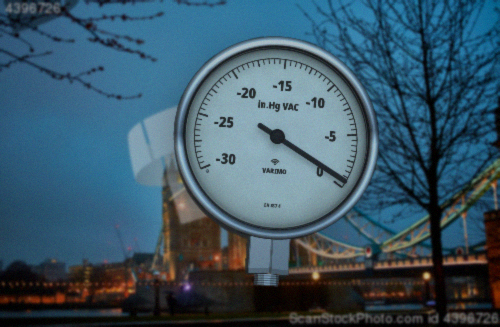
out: -0.5 inHg
